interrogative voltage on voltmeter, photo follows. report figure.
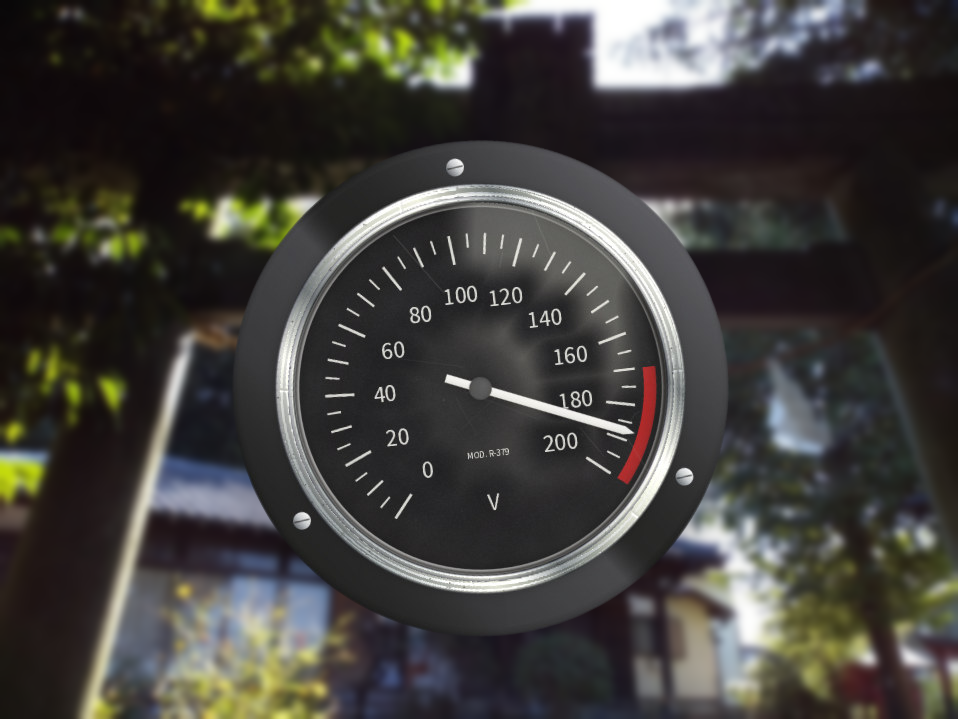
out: 187.5 V
